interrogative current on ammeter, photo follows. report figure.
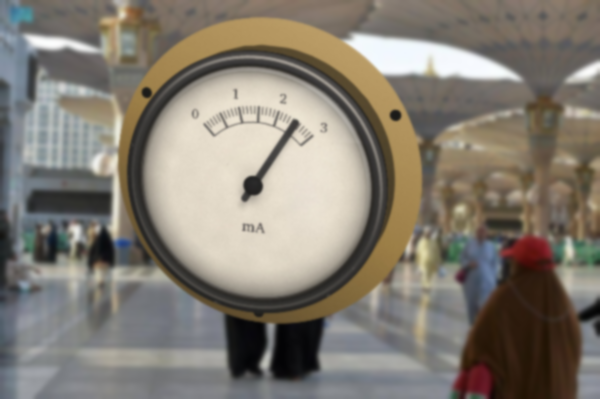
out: 2.5 mA
